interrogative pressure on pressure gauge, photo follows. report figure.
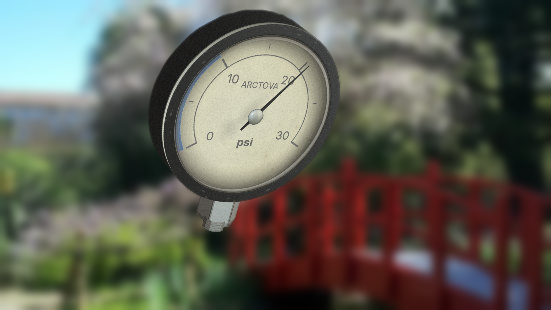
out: 20 psi
